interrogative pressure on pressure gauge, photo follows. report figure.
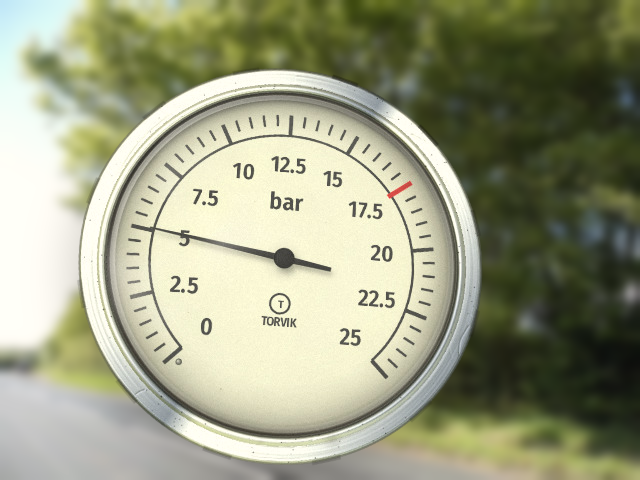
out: 5 bar
